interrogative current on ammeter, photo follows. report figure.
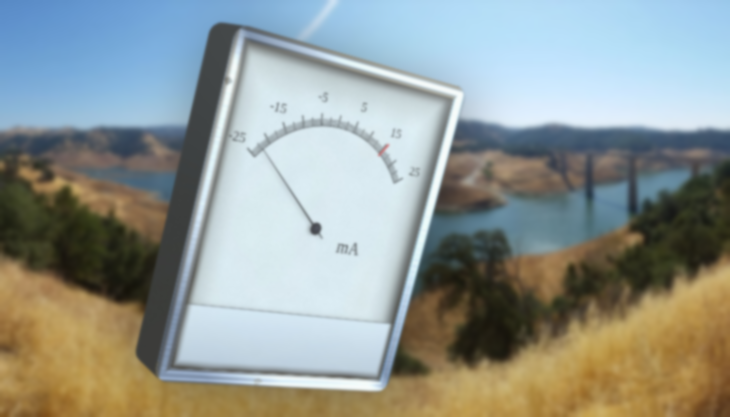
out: -22.5 mA
